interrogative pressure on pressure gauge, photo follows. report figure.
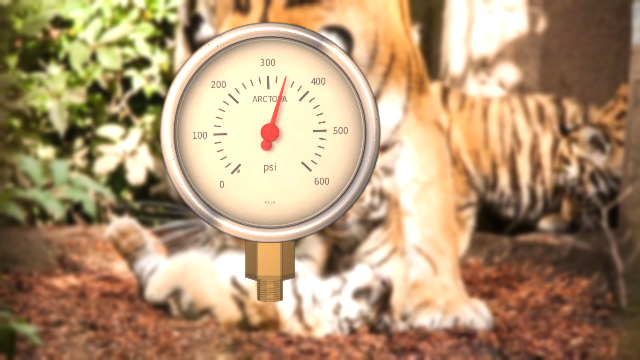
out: 340 psi
